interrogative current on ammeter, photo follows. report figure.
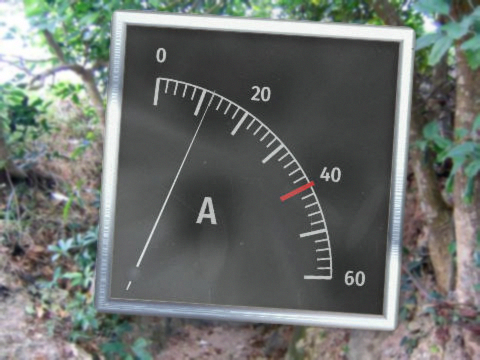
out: 12 A
